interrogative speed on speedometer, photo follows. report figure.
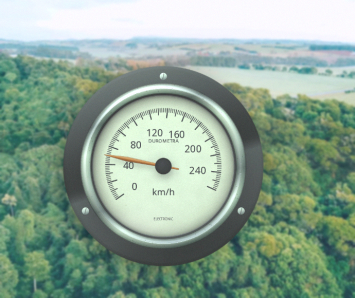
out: 50 km/h
